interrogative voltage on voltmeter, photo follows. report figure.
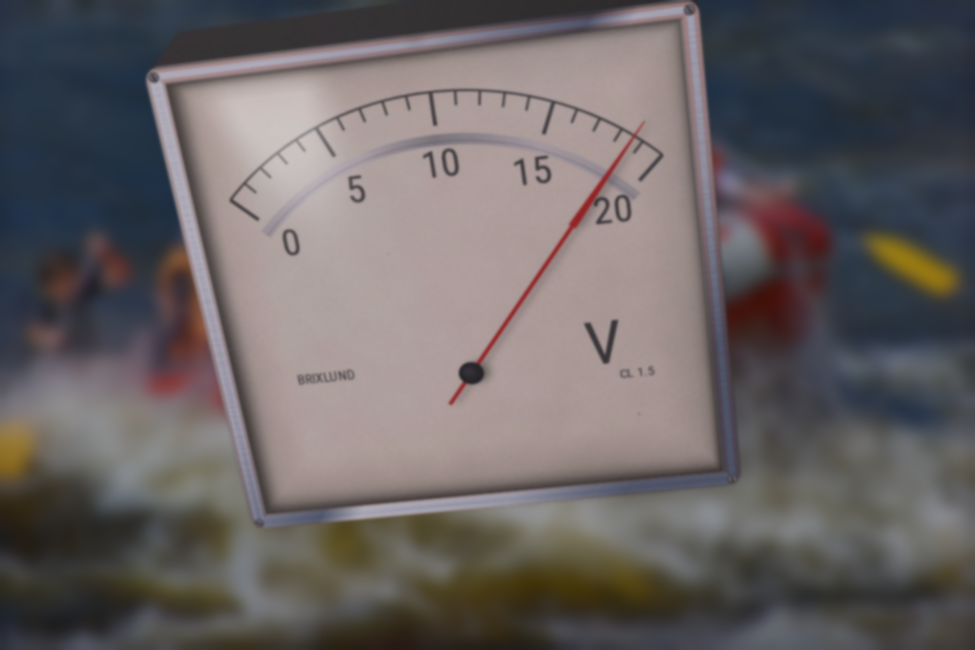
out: 18.5 V
